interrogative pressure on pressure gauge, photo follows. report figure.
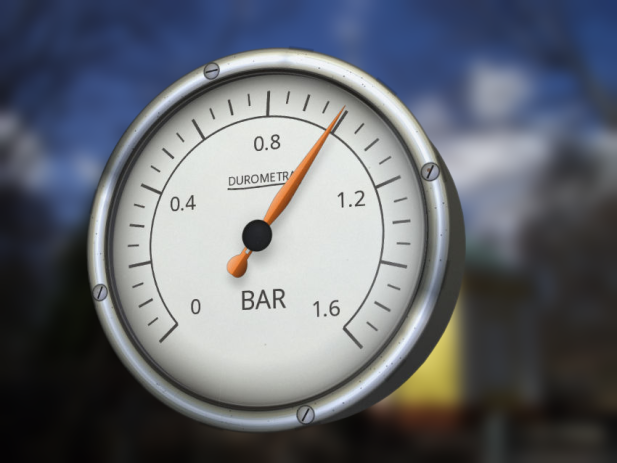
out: 1 bar
